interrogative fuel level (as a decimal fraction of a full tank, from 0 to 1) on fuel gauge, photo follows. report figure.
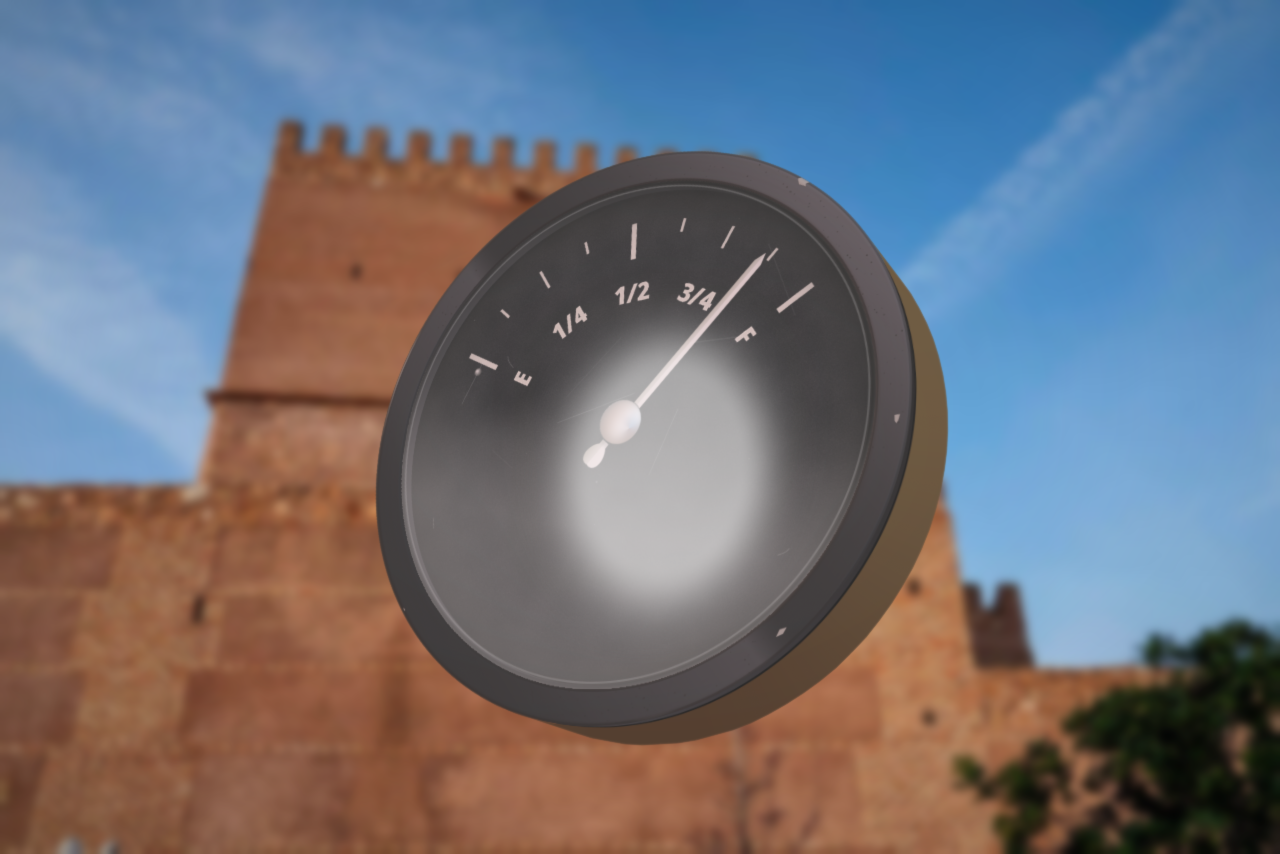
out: 0.875
